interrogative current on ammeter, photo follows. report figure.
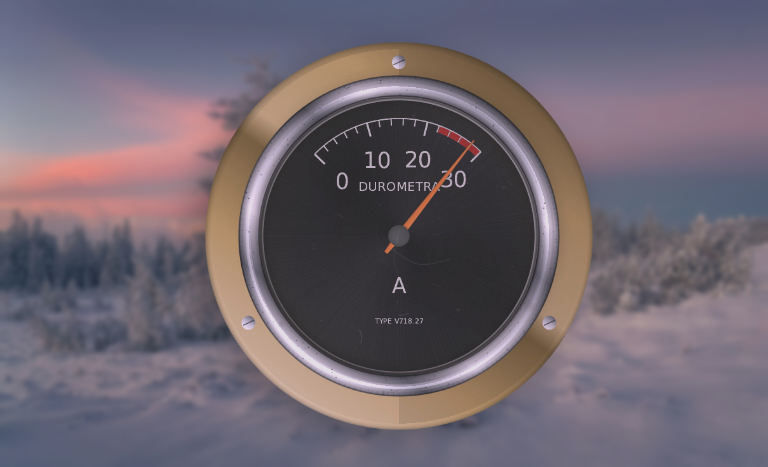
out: 28 A
